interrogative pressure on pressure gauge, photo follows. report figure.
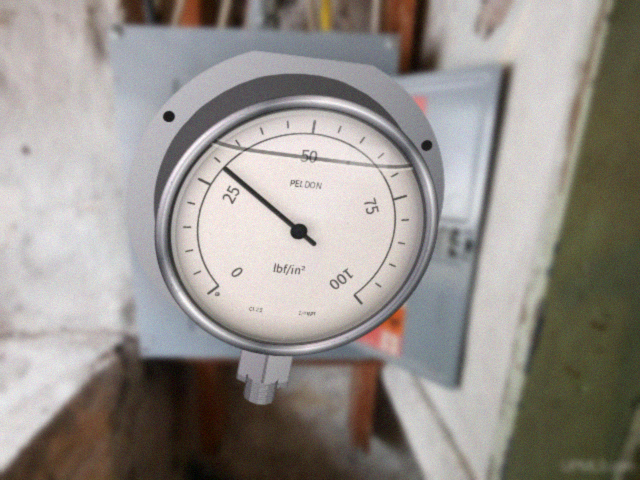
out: 30 psi
